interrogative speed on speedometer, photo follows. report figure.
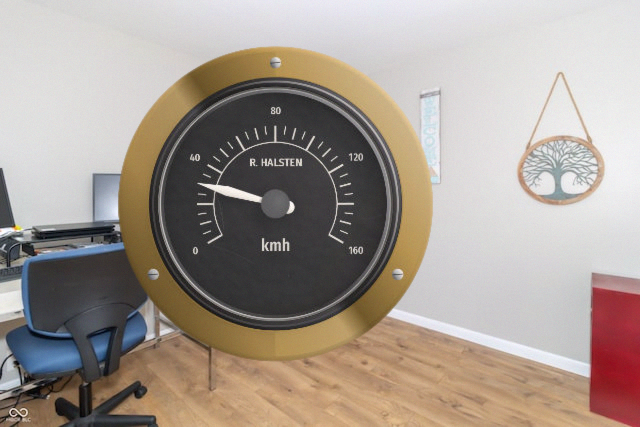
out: 30 km/h
